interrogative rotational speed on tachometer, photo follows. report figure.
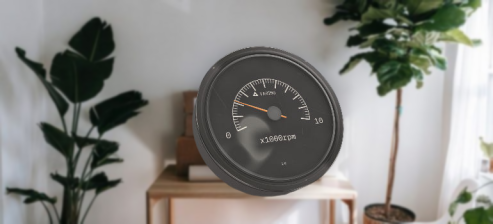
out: 2000 rpm
